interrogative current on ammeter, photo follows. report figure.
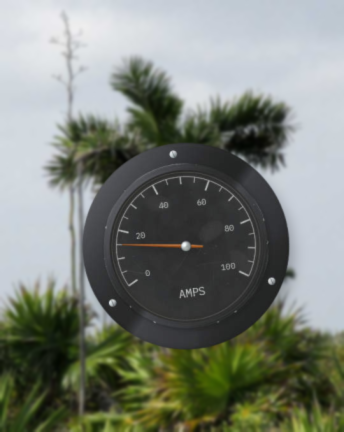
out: 15 A
